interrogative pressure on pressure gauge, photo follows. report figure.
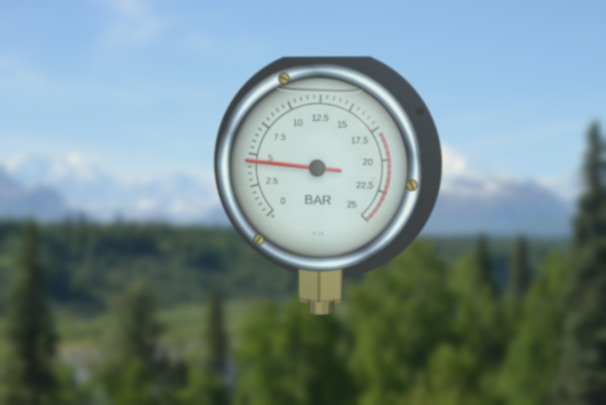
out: 4.5 bar
